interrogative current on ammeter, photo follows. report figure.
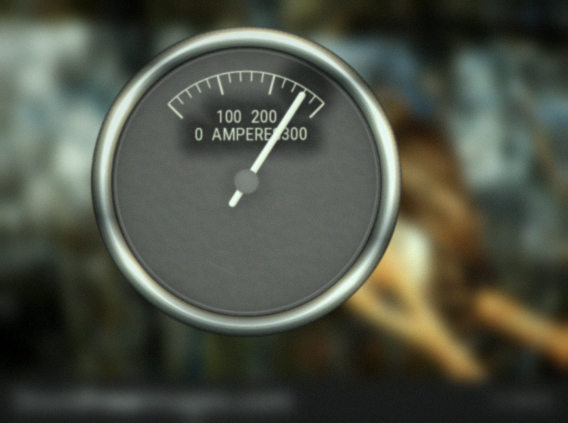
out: 260 A
